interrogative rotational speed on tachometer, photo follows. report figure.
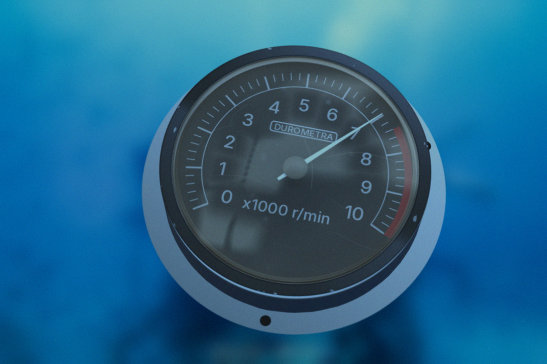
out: 7000 rpm
